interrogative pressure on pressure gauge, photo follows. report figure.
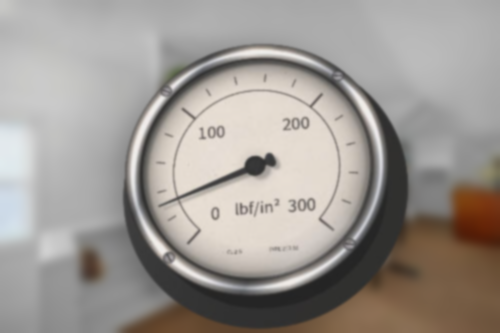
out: 30 psi
